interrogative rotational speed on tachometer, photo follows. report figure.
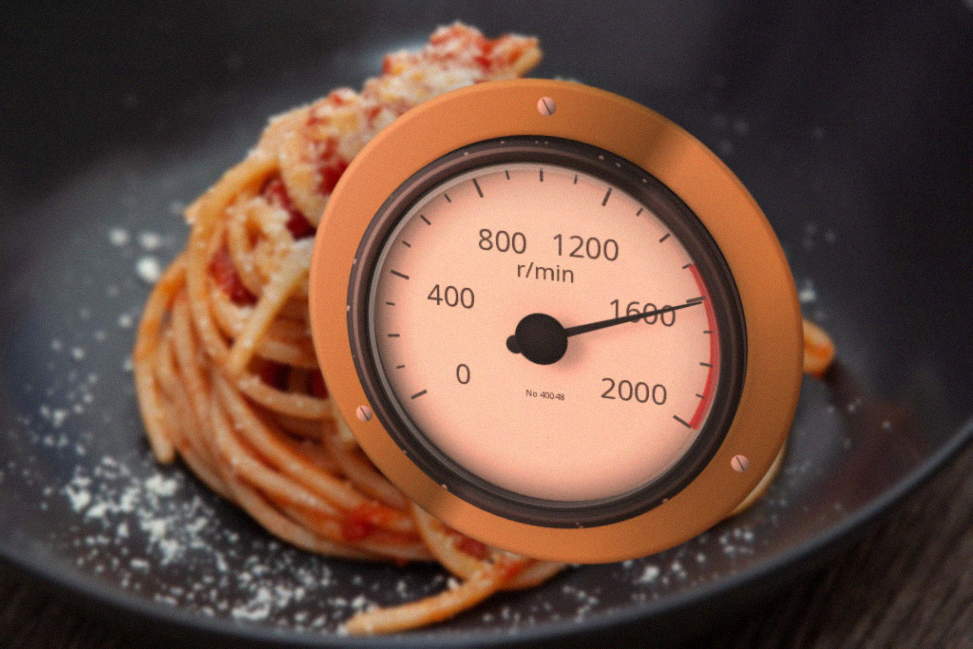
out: 1600 rpm
